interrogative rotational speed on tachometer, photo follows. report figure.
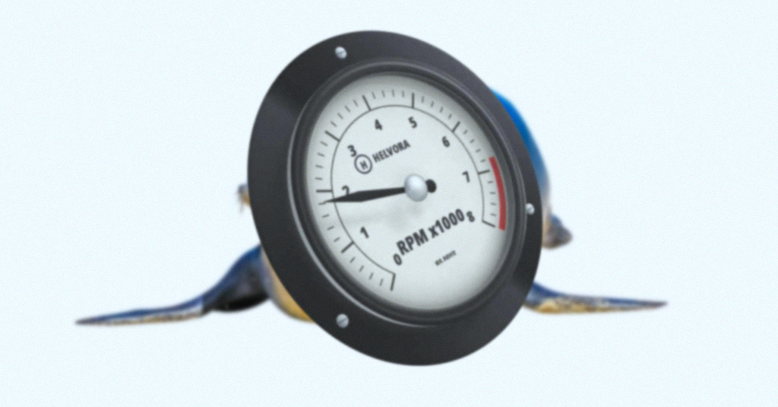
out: 1800 rpm
